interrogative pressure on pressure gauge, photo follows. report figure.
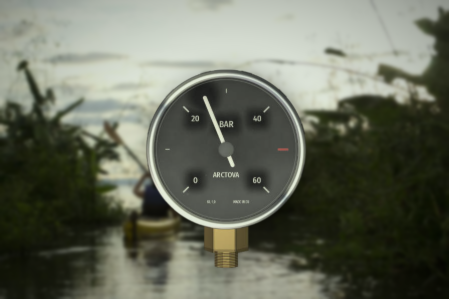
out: 25 bar
